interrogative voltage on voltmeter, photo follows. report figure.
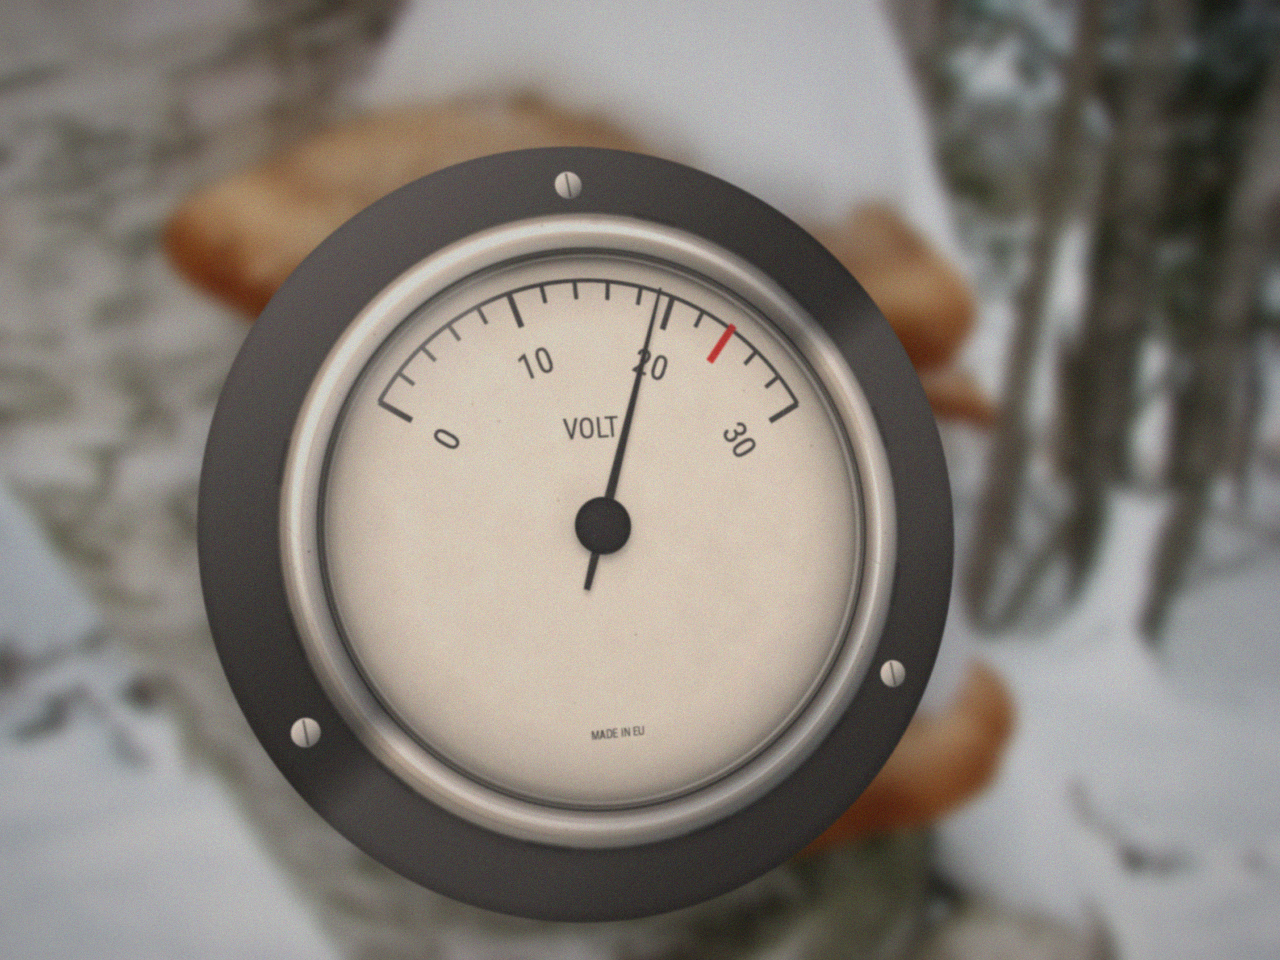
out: 19 V
